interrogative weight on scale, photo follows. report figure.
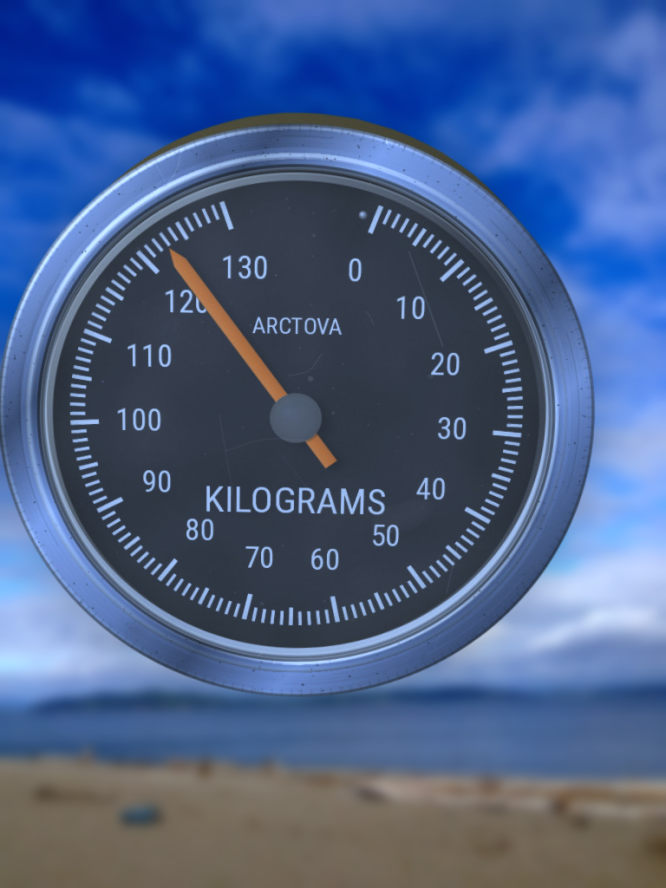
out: 123 kg
